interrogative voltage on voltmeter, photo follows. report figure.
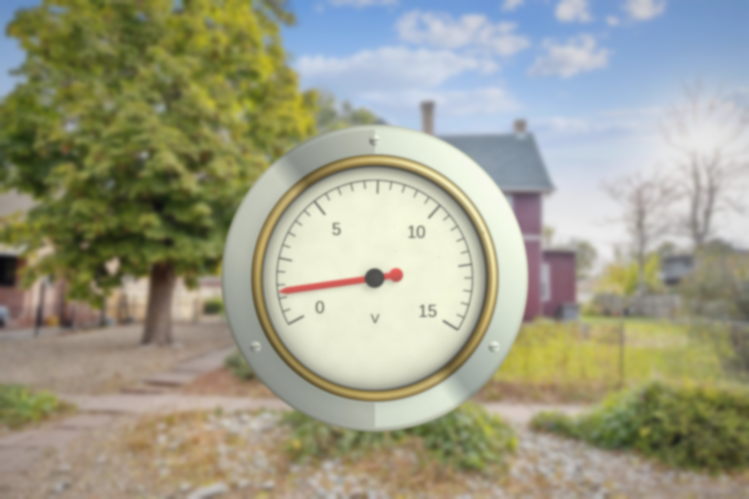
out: 1.25 V
